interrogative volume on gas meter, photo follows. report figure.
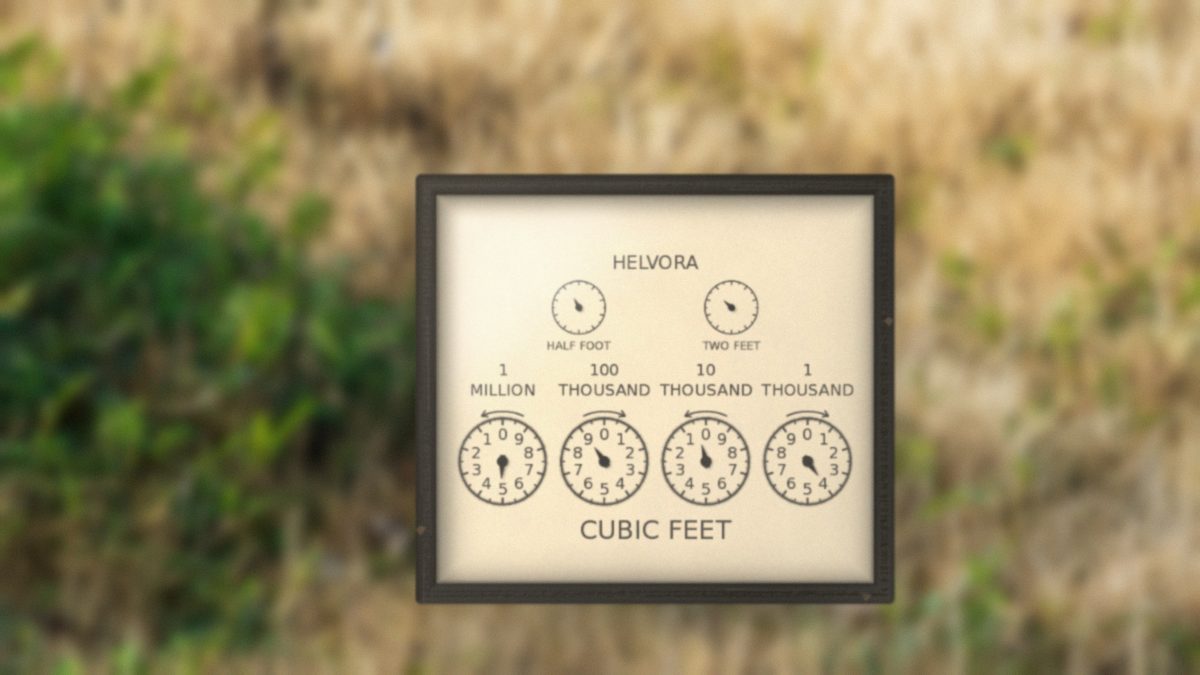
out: 490400 ft³
